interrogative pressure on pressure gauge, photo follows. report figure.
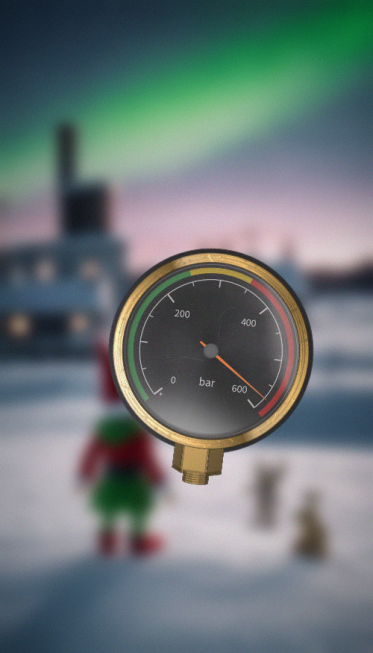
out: 575 bar
